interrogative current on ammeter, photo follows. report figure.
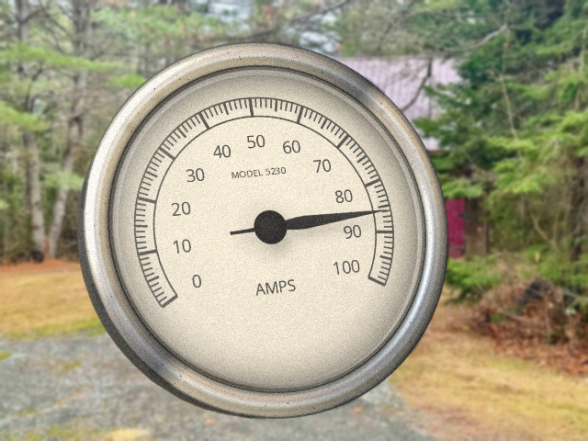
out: 86 A
